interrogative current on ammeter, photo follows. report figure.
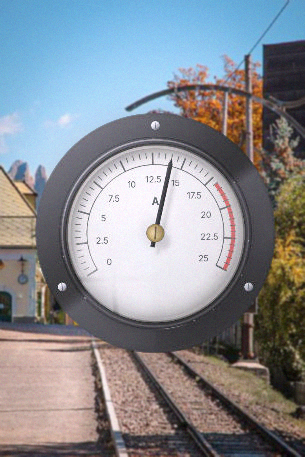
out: 14 A
